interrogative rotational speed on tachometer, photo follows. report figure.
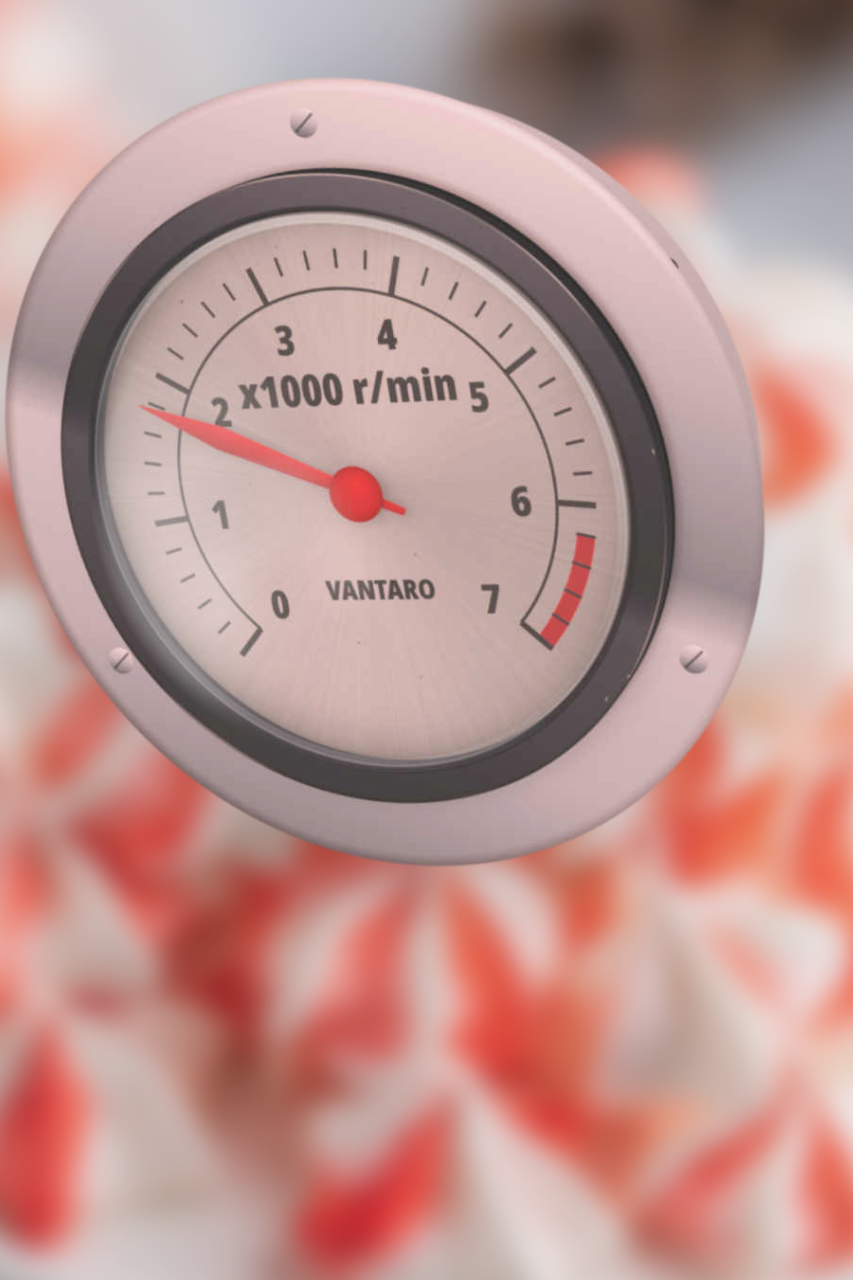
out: 1800 rpm
